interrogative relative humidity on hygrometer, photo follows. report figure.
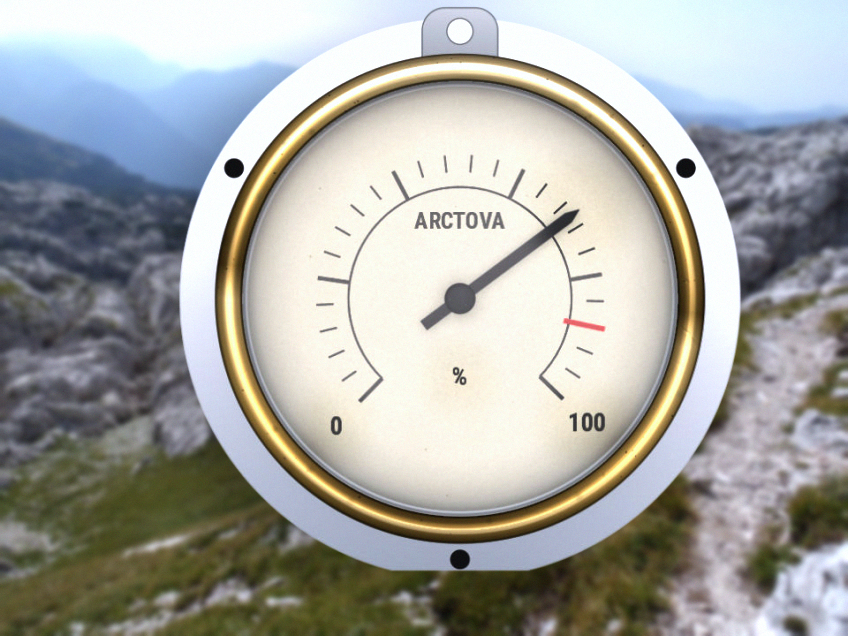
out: 70 %
